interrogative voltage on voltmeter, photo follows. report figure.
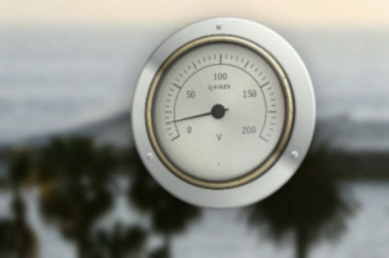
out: 15 V
